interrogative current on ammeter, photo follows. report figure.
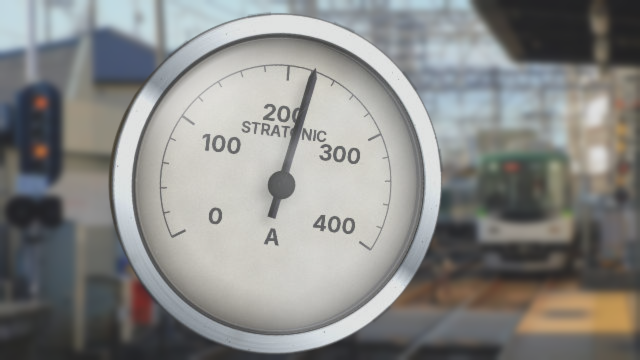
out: 220 A
